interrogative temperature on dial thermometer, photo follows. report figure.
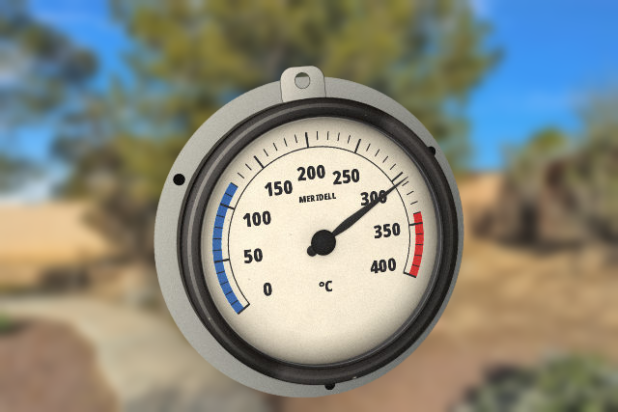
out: 305 °C
